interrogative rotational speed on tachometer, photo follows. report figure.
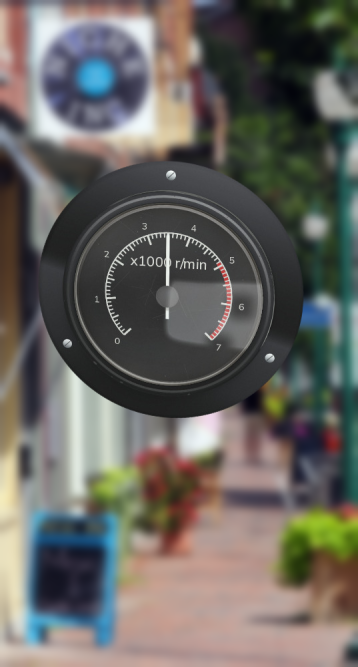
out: 3500 rpm
